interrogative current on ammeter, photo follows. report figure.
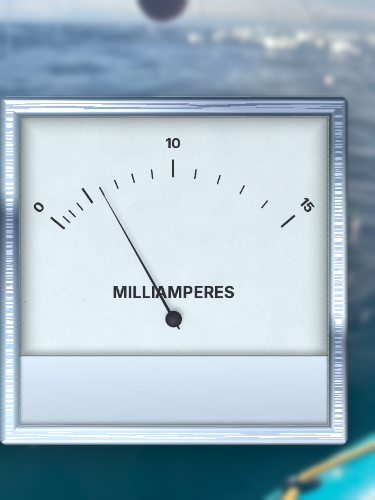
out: 6 mA
